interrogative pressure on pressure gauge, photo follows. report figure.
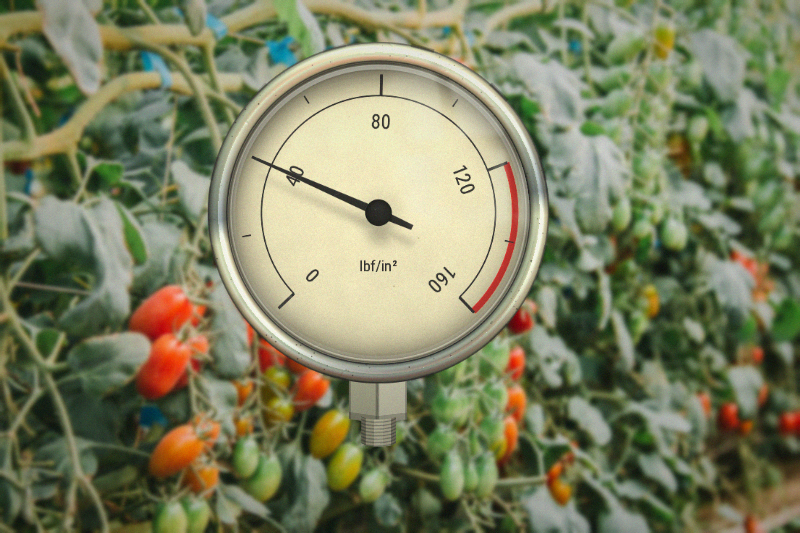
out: 40 psi
